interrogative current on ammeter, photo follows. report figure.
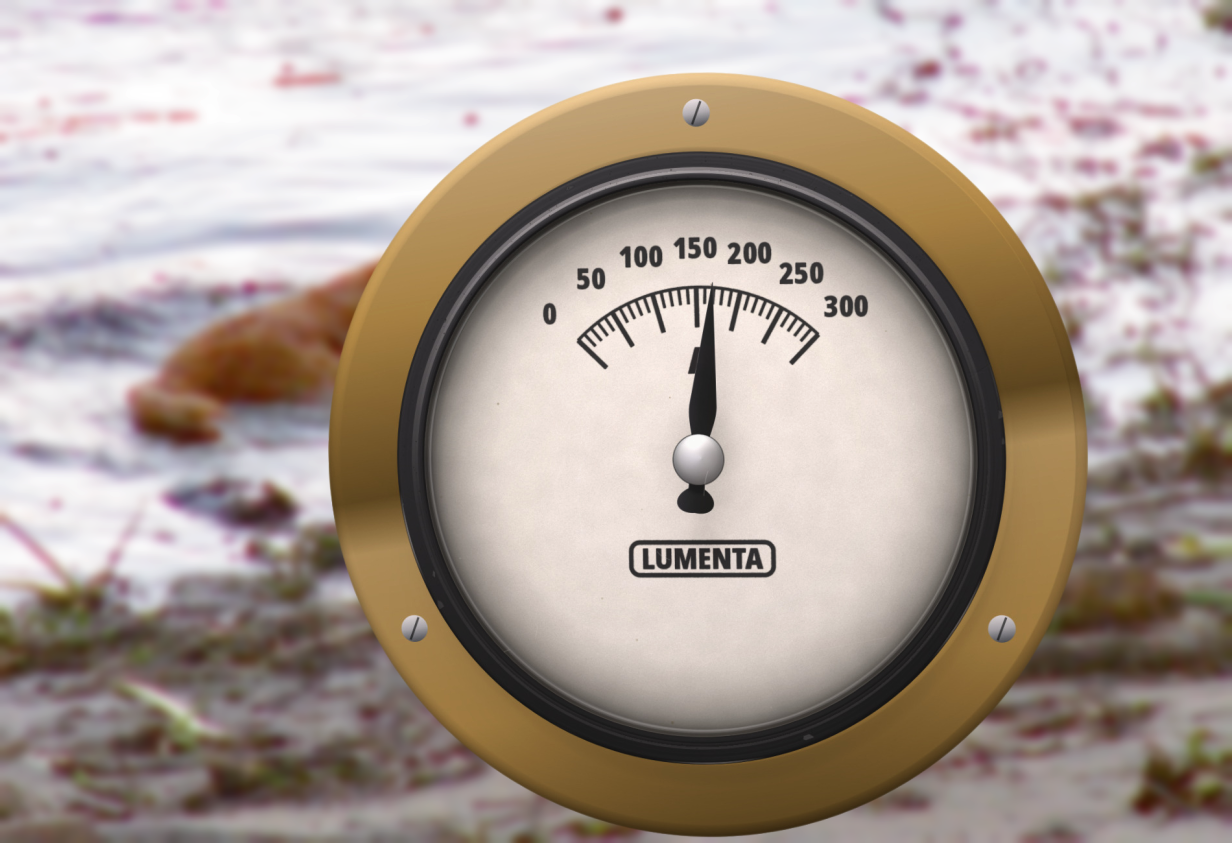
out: 170 A
